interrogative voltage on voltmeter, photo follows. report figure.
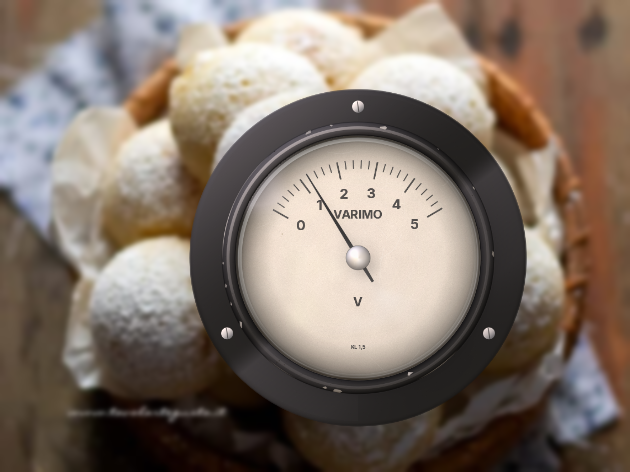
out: 1.2 V
